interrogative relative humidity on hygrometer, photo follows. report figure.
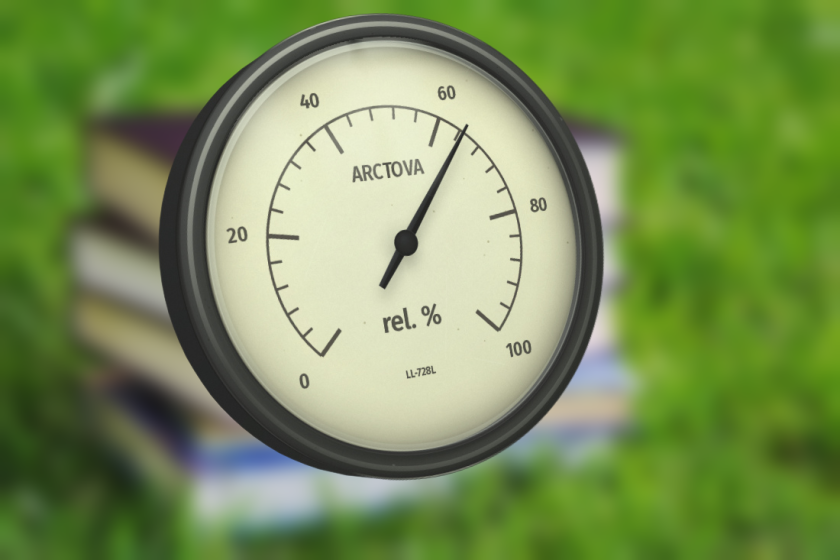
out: 64 %
